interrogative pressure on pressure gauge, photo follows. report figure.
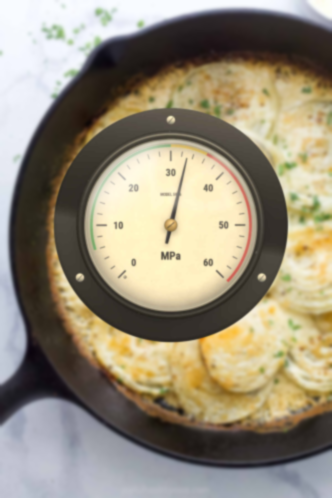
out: 33 MPa
